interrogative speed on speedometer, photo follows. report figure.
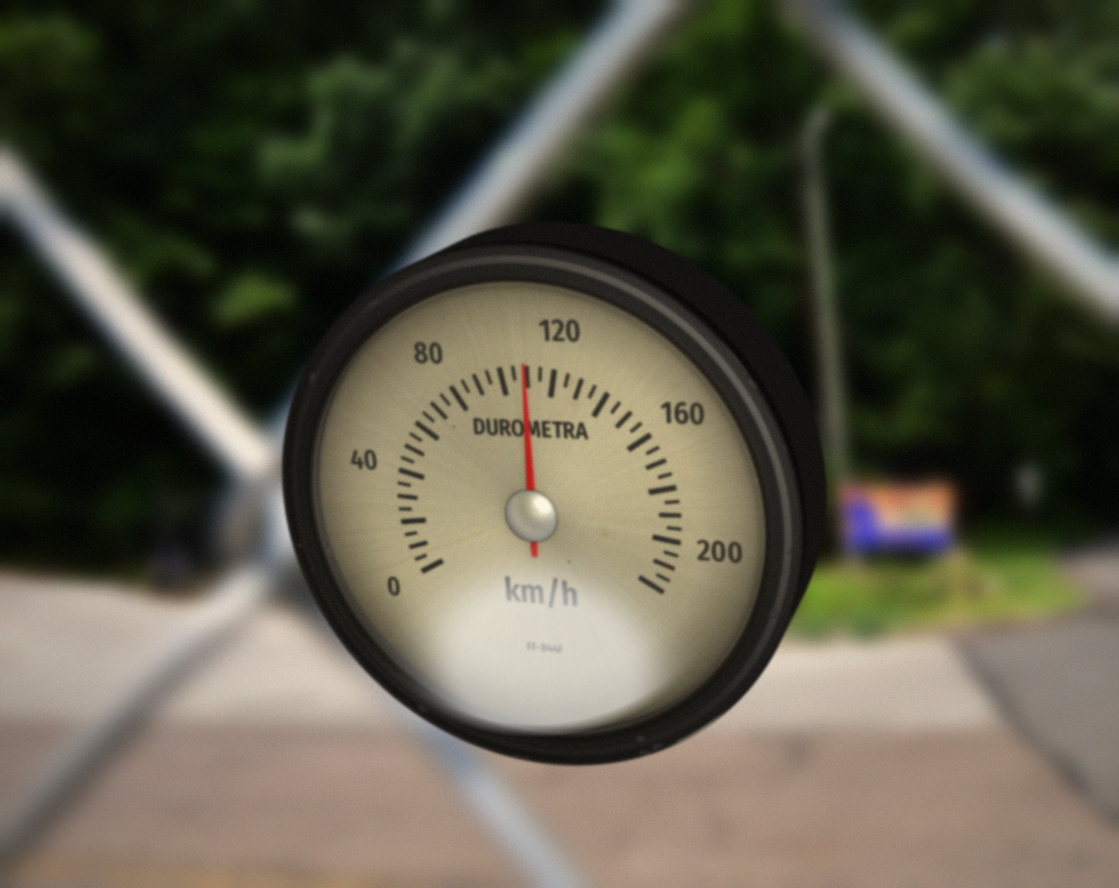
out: 110 km/h
